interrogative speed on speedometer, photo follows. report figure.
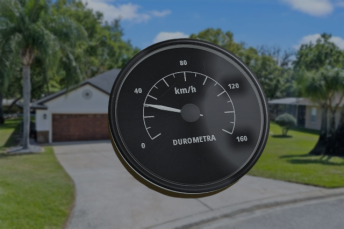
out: 30 km/h
